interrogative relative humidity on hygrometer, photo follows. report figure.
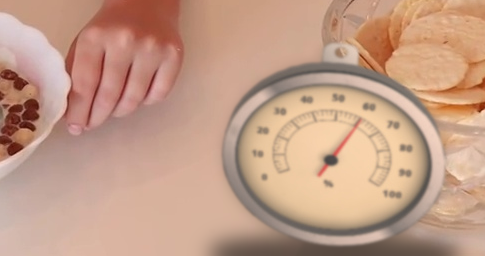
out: 60 %
